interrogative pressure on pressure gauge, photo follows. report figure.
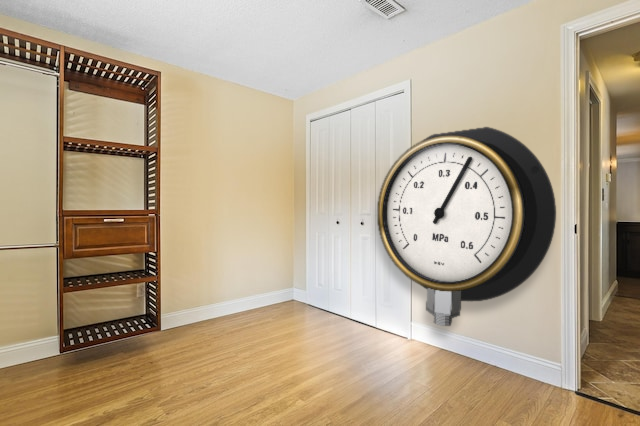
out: 0.36 MPa
